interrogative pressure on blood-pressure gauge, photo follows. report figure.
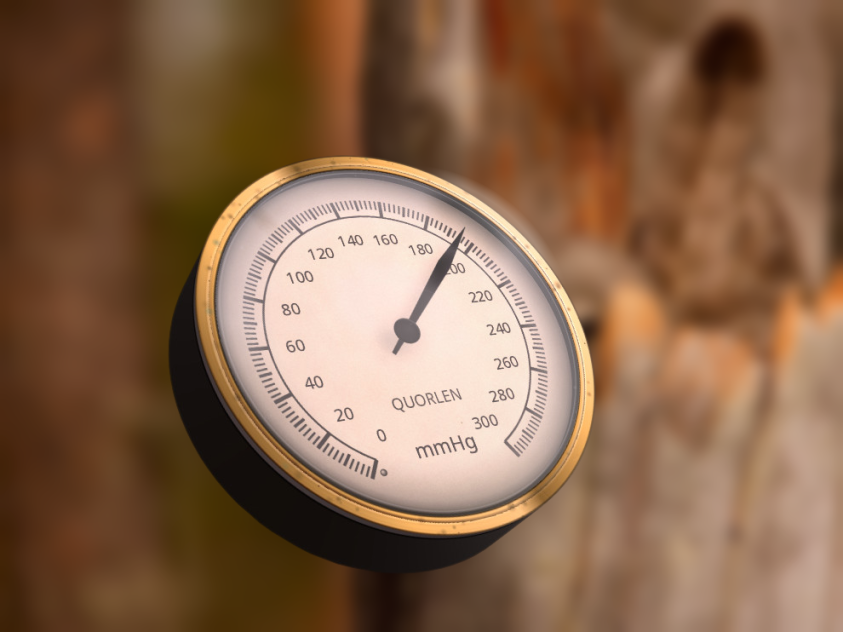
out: 194 mmHg
